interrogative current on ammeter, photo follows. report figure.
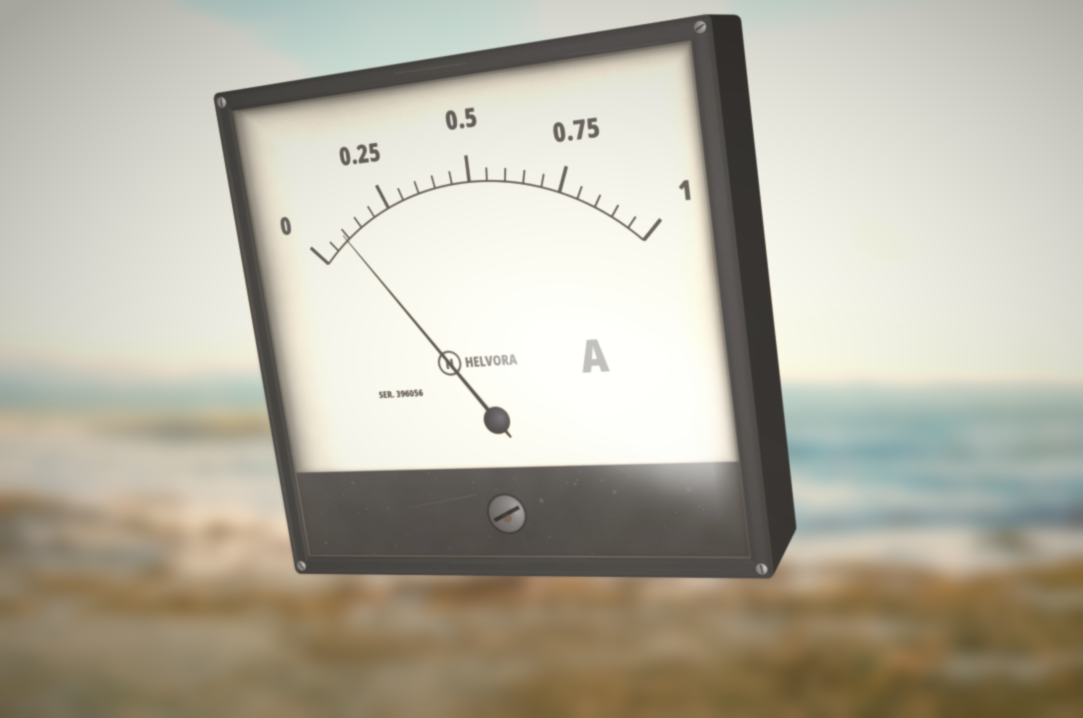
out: 0.1 A
